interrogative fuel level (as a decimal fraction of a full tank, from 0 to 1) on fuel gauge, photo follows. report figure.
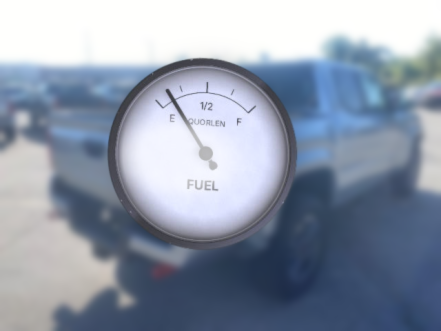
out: 0.125
